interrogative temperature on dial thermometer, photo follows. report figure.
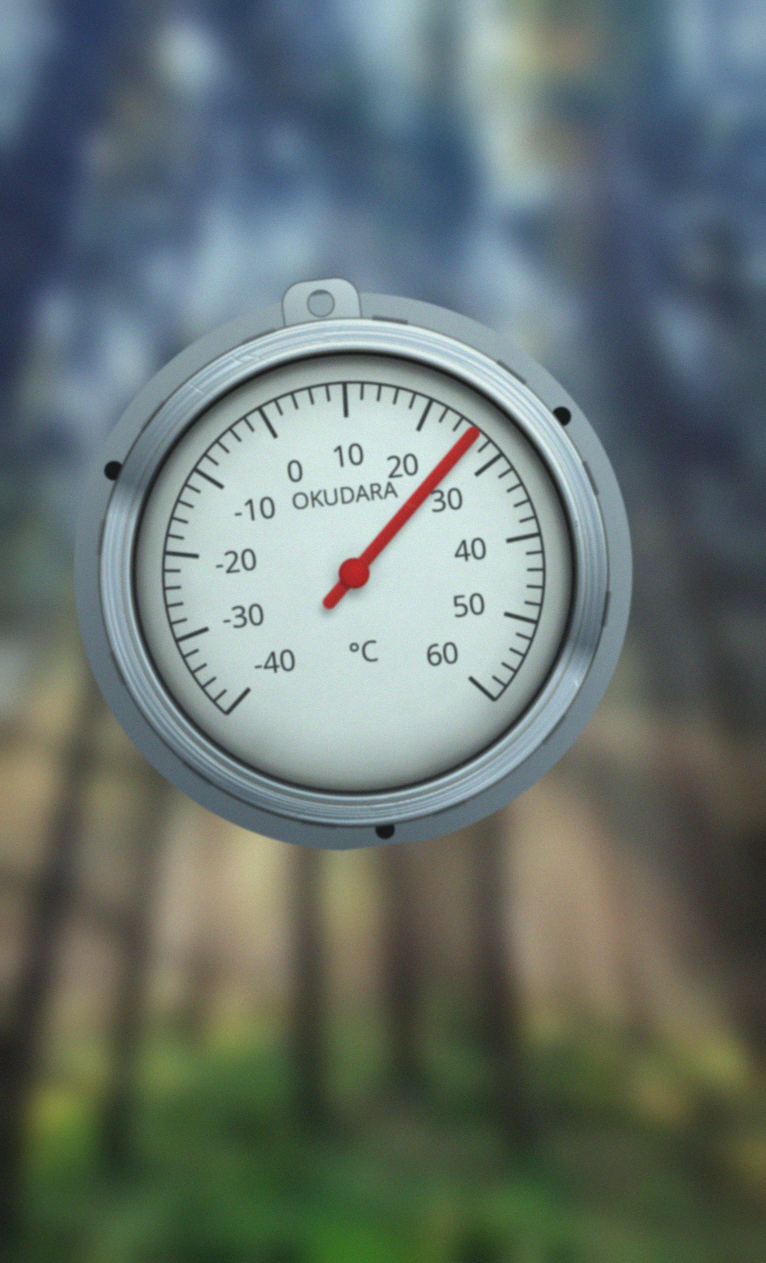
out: 26 °C
